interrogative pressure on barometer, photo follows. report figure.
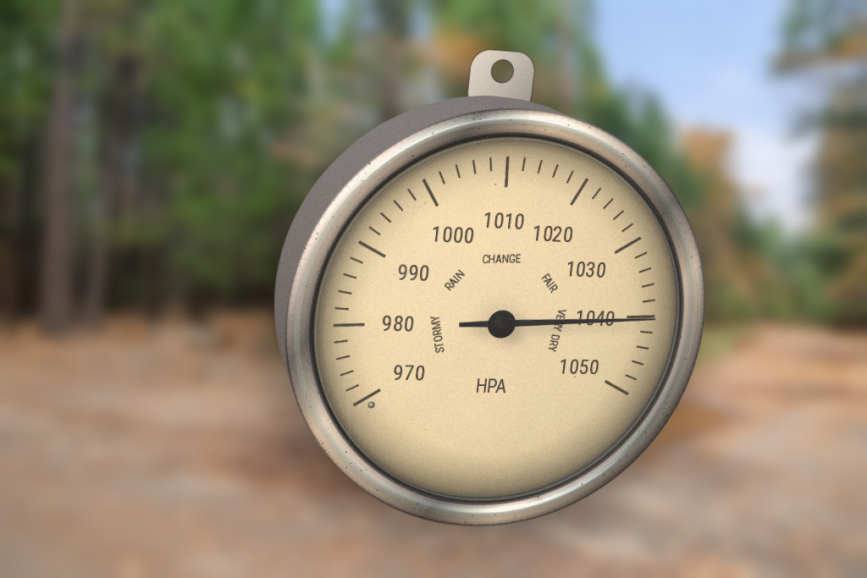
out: 1040 hPa
